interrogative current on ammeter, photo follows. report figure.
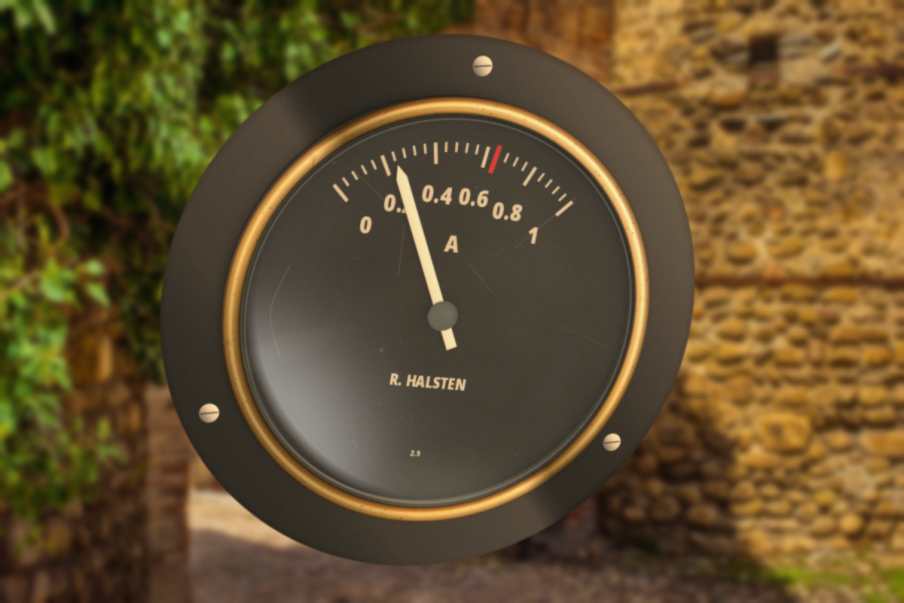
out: 0.24 A
